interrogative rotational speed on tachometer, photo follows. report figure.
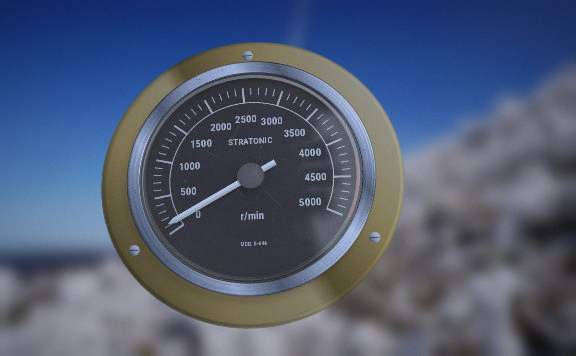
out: 100 rpm
